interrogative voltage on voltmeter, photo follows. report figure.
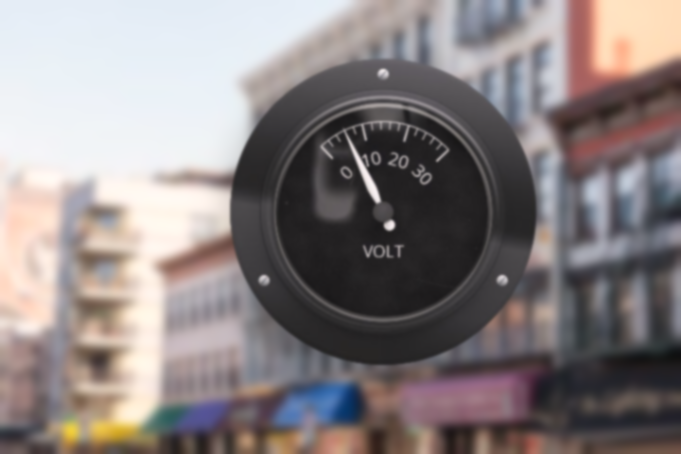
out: 6 V
